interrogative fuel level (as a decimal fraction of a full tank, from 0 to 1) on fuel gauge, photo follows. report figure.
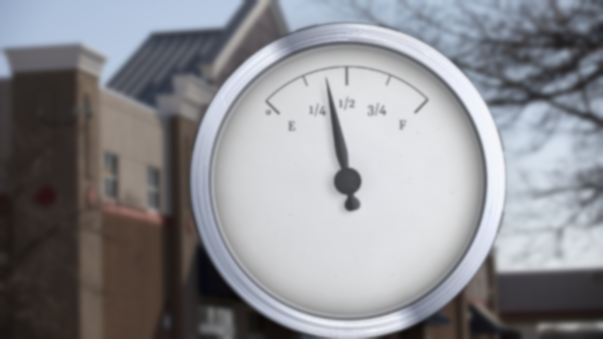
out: 0.375
